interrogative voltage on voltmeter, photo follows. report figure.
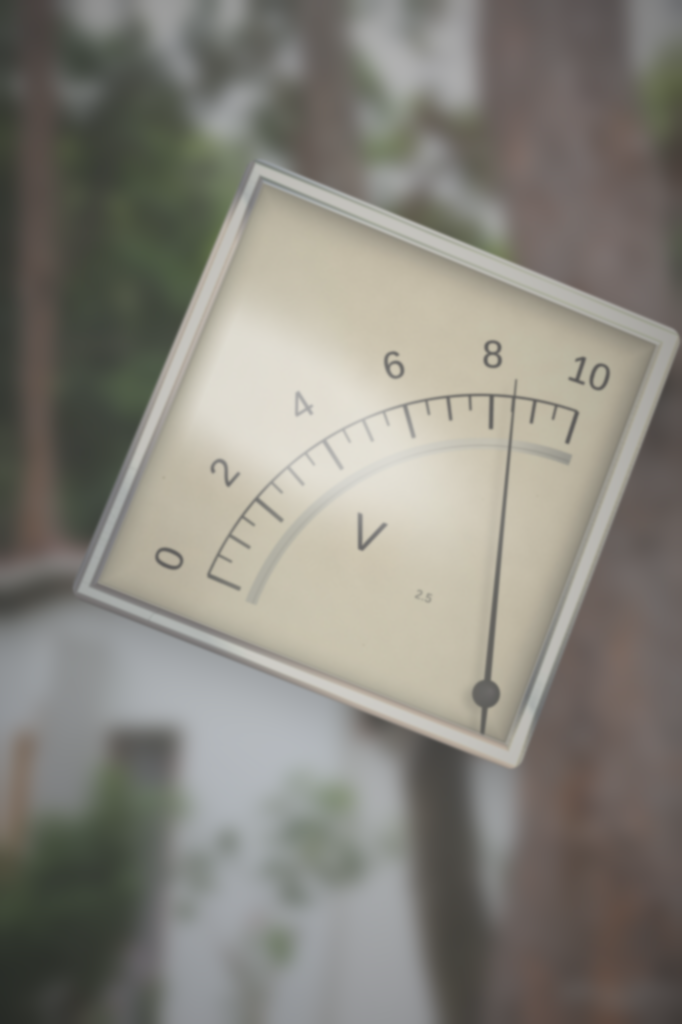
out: 8.5 V
